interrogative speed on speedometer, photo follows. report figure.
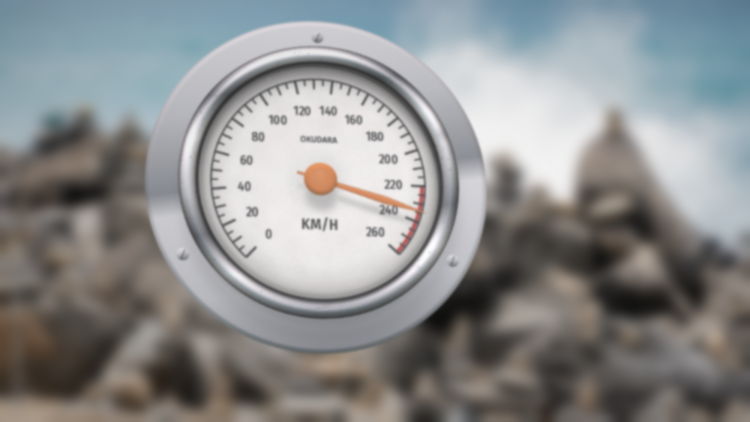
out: 235 km/h
